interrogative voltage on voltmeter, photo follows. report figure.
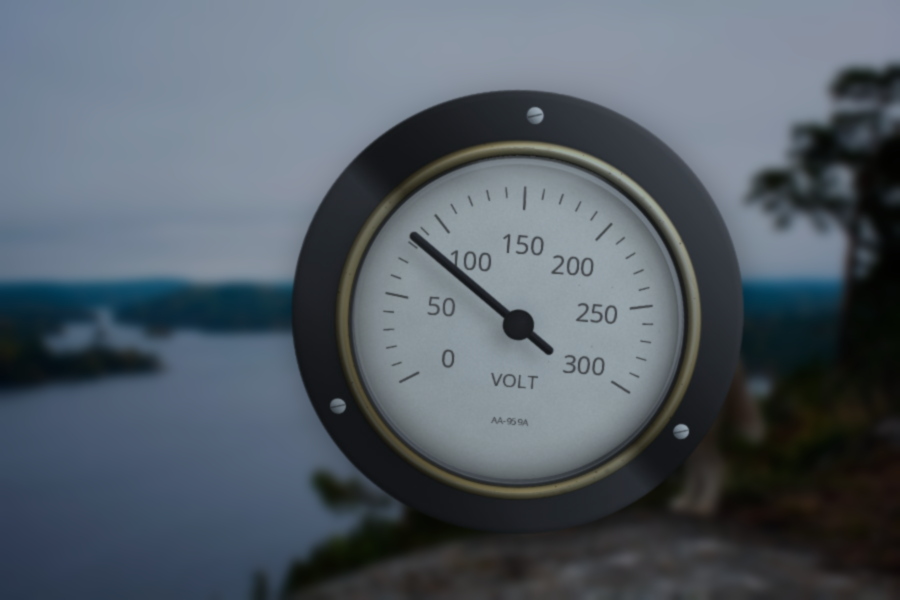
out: 85 V
